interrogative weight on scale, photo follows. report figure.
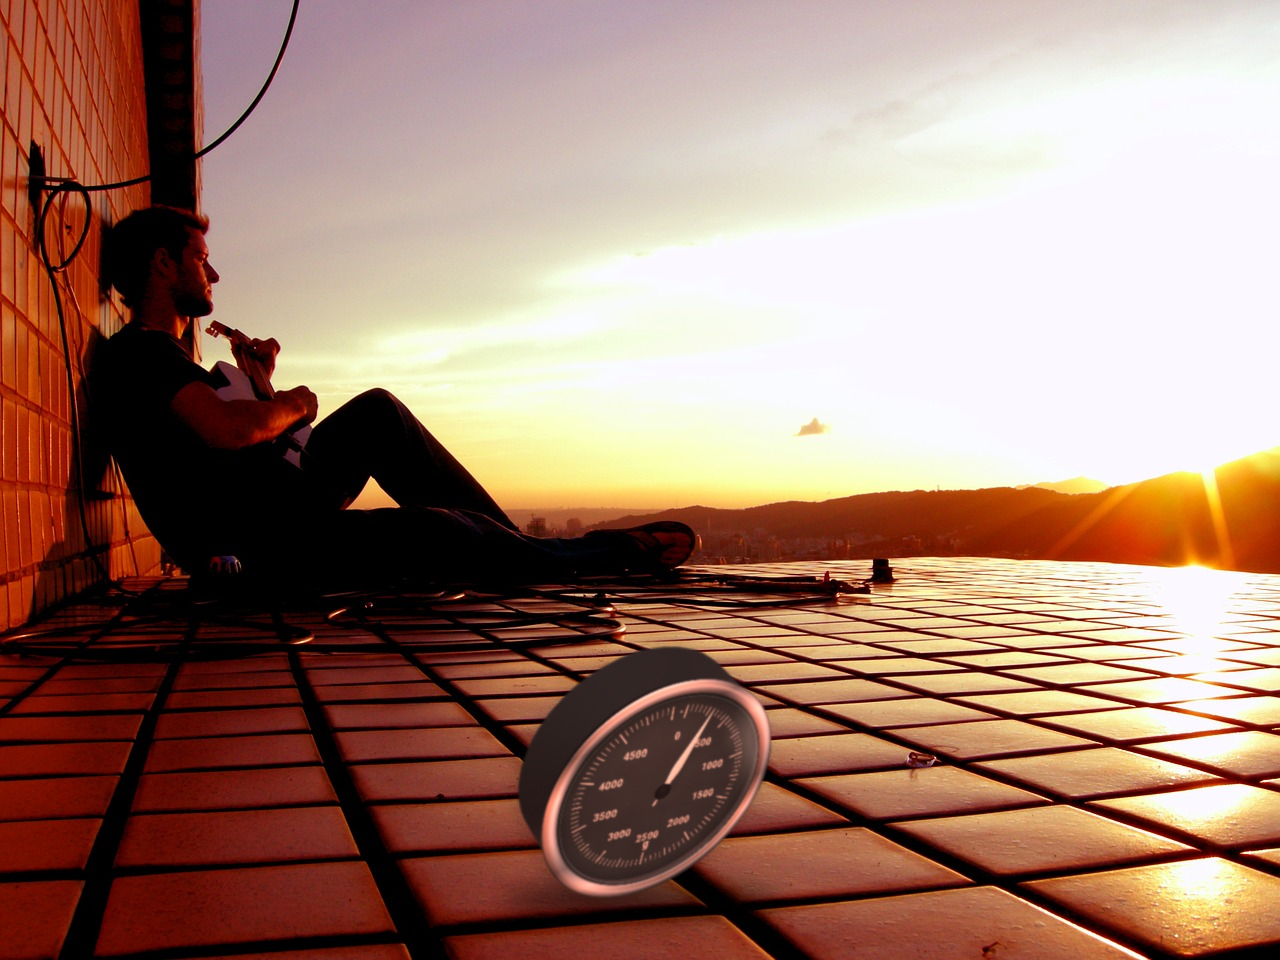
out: 250 g
